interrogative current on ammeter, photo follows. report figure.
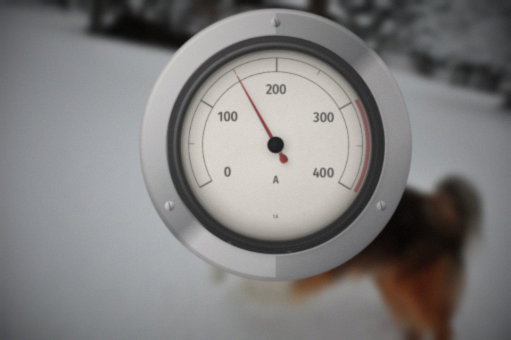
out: 150 A
